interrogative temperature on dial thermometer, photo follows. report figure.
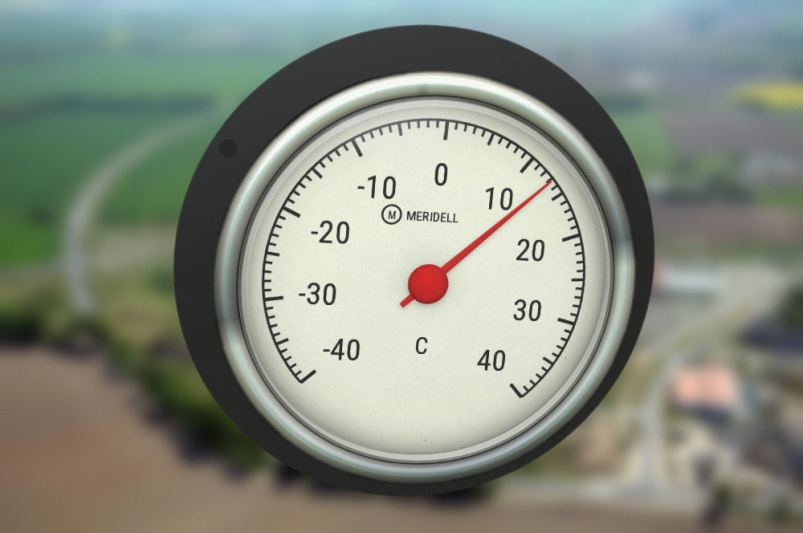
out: 13 °C
